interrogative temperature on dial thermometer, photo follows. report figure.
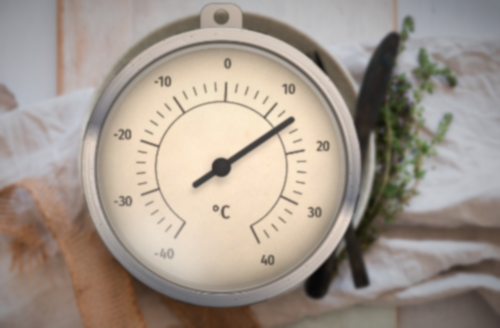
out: 14 °C
